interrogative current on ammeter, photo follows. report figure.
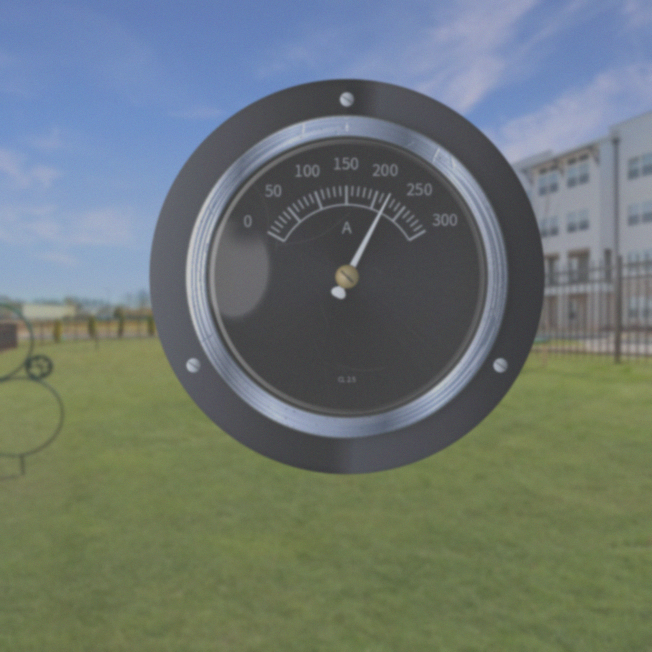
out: 220 A
